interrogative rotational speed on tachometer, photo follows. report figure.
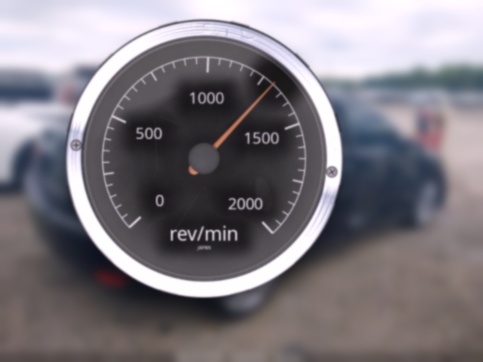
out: 1300 rpm
